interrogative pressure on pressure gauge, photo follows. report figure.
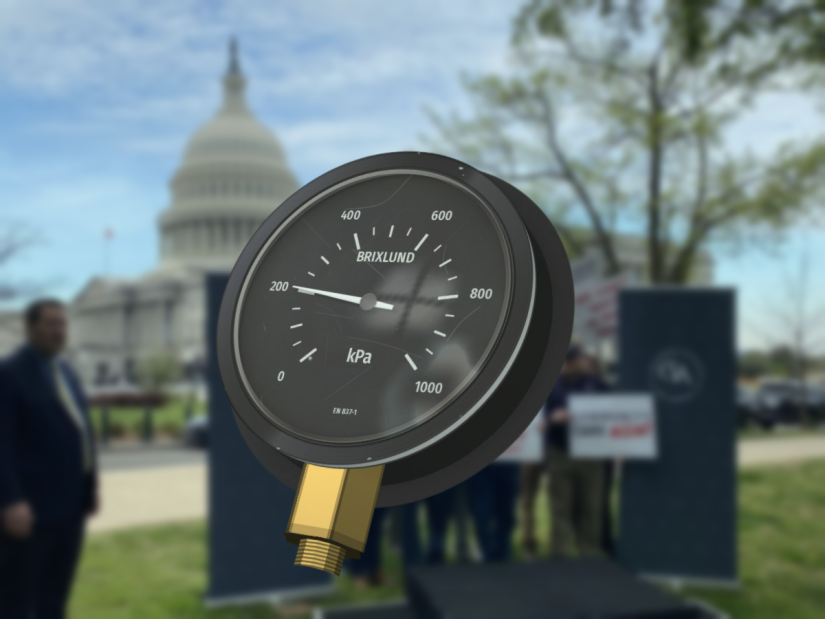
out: 200 kPa
